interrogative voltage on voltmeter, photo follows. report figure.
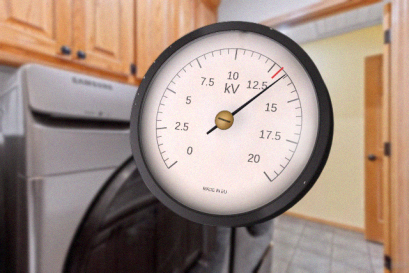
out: 13.5 kV
